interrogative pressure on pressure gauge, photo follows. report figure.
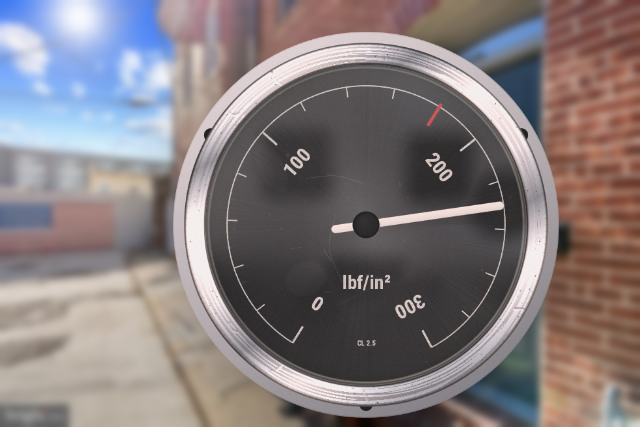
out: 230 psi
